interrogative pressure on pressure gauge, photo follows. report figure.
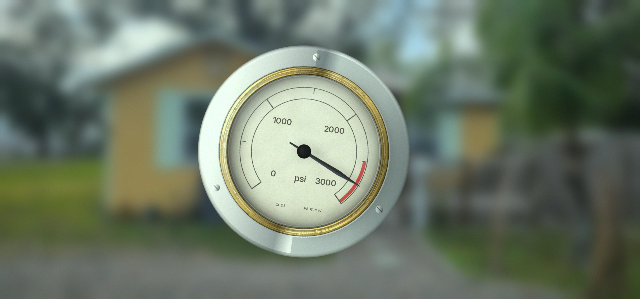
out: 2750 psi
